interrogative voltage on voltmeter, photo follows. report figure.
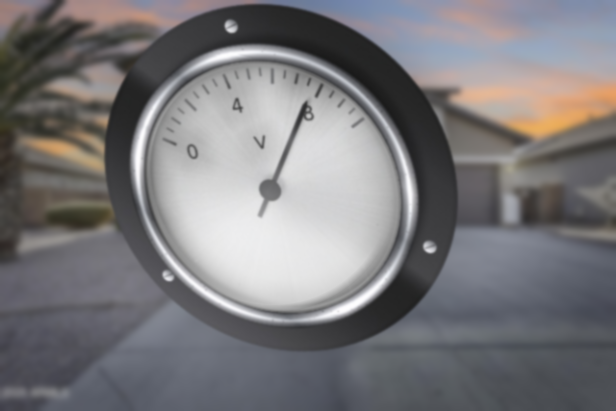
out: 7.75 V
